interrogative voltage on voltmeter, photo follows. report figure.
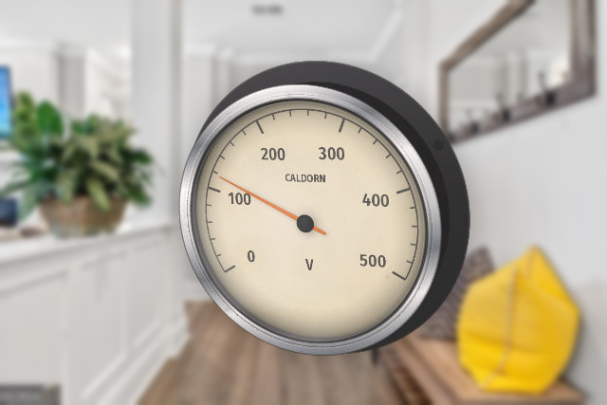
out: 120 V
